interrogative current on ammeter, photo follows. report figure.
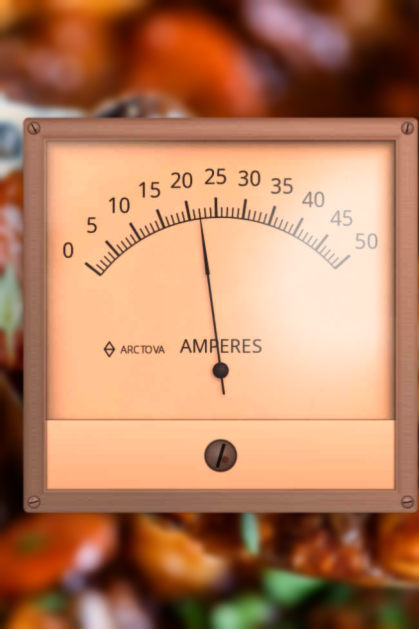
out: 22 A
